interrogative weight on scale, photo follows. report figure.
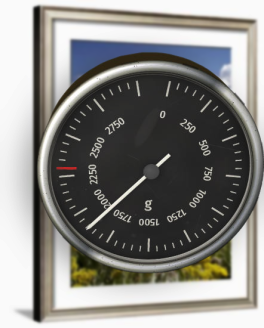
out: 1900 g
